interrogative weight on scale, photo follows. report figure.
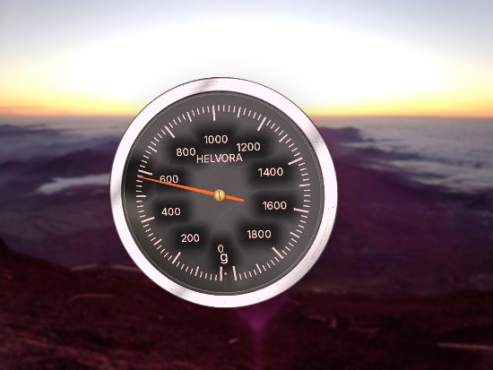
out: 580 g
